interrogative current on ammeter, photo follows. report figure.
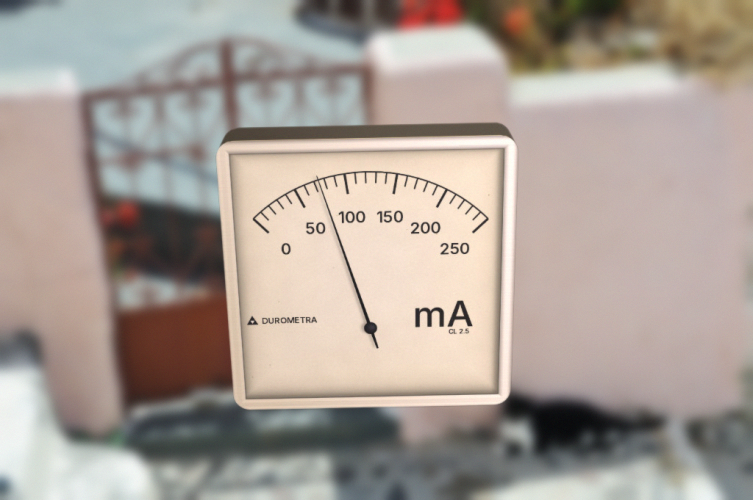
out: 75 mA
